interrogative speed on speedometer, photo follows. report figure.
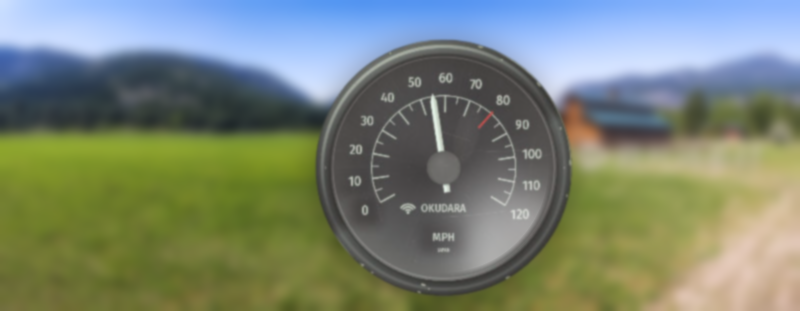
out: 55 mph
